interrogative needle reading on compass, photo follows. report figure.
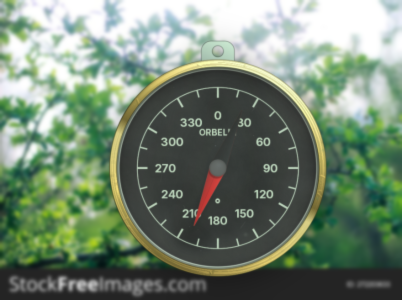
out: 202.5 °
